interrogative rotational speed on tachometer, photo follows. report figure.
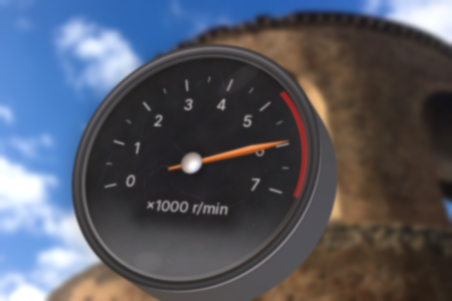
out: 6000 rpm
